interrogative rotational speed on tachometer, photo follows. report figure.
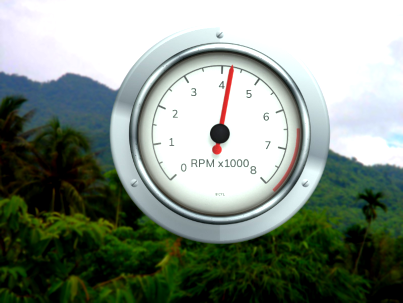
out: 4250 rpm
